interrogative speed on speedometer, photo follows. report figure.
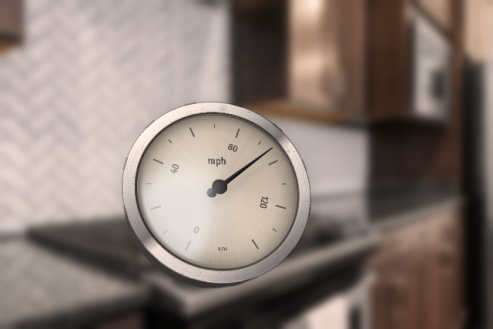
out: 95 mph
